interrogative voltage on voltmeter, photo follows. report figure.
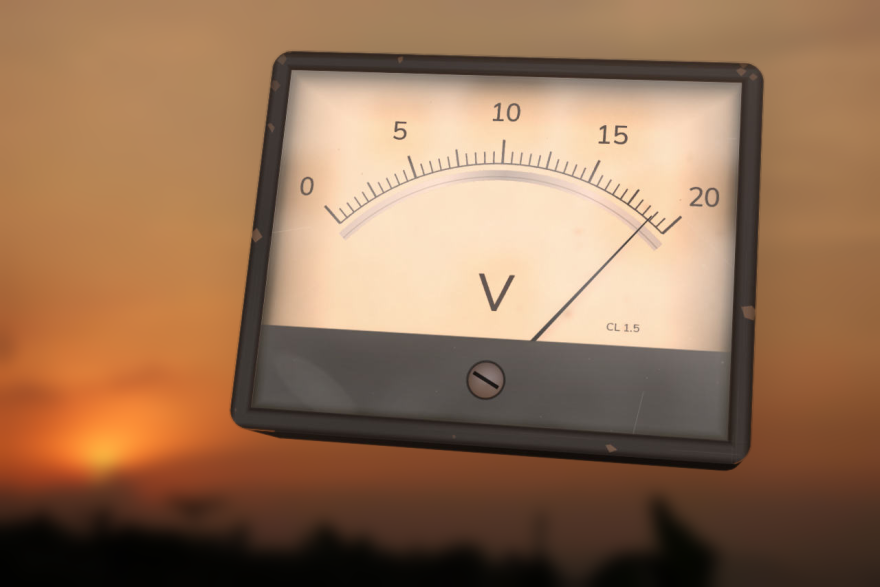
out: 19 V
